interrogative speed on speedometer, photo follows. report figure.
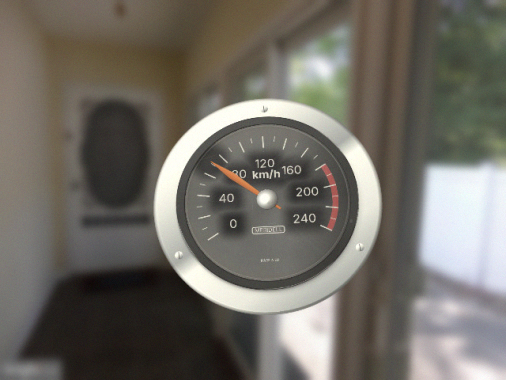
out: 70 km/h
